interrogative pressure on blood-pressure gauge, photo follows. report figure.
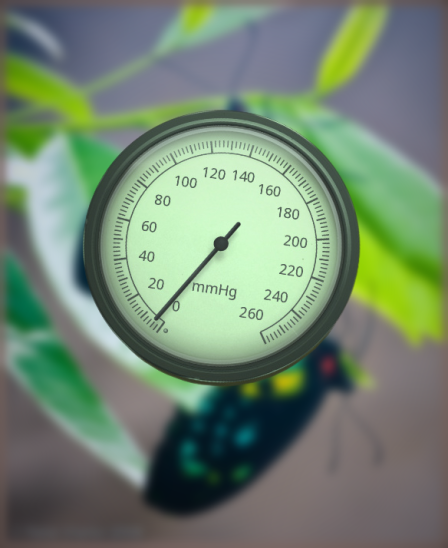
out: 4 mmHg
